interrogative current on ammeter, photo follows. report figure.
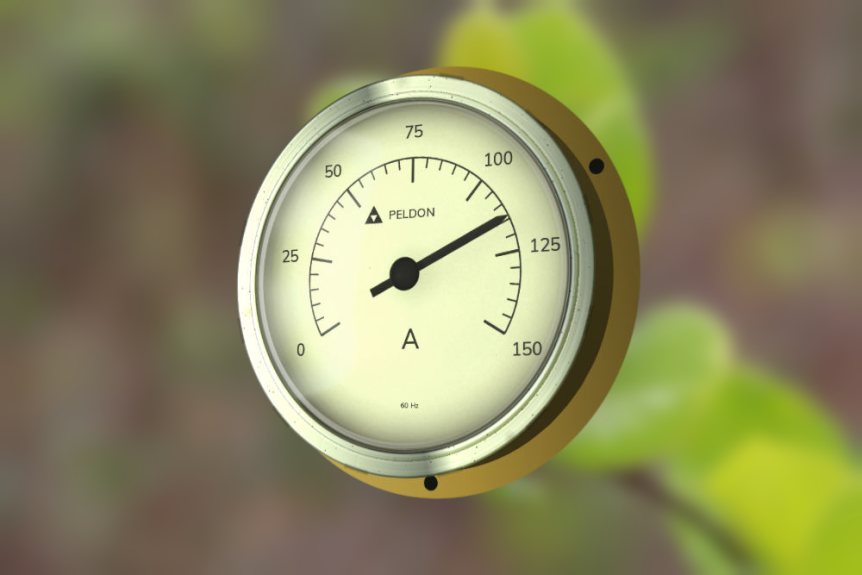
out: 115 A
